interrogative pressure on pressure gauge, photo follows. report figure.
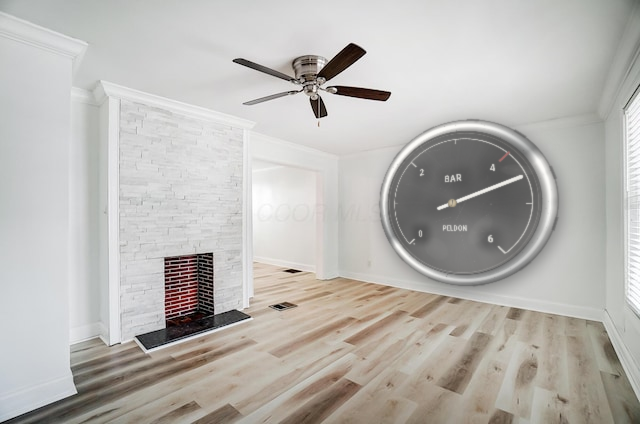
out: 4.5 bar
